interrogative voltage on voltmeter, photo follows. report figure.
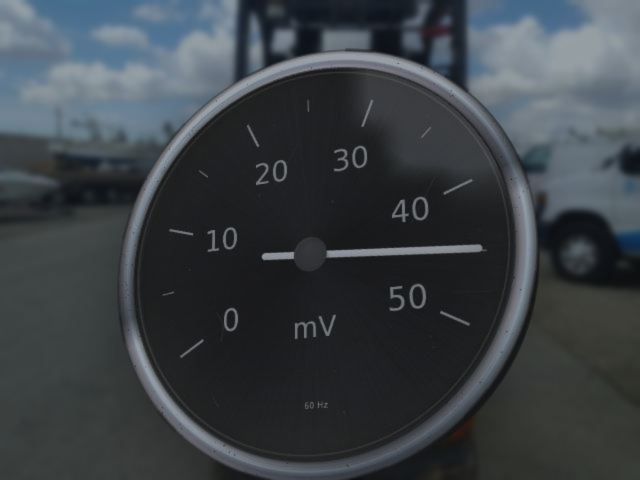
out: 45 mV
